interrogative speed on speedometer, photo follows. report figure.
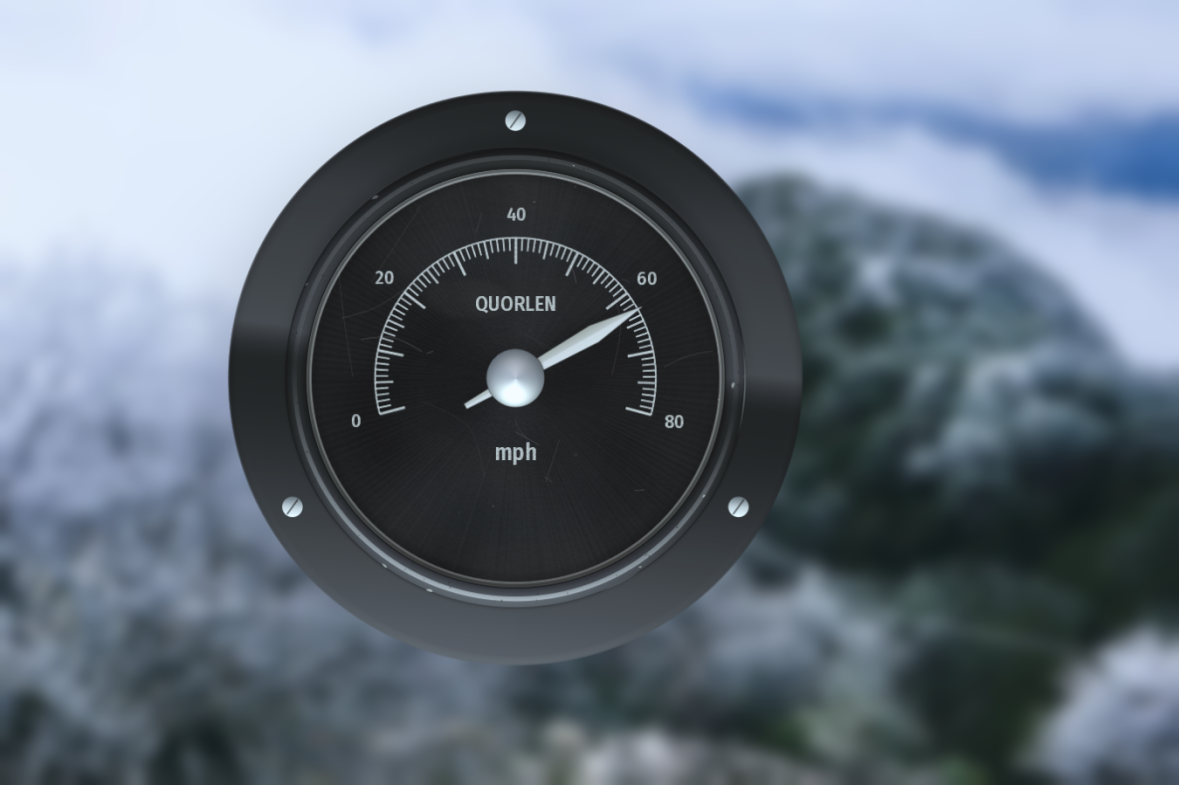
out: 63 mph
